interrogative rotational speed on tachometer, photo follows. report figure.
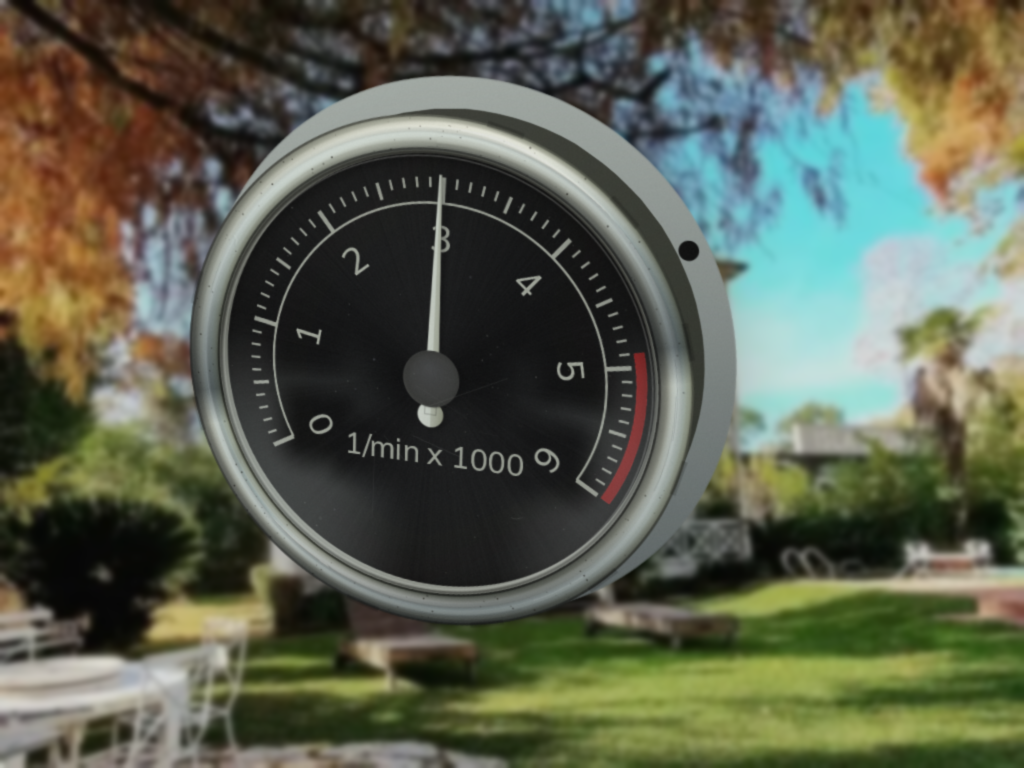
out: 3000 rpm
